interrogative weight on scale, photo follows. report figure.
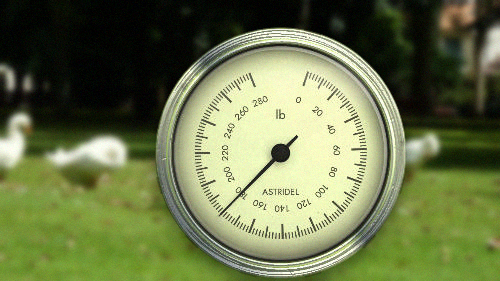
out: 180 lb
